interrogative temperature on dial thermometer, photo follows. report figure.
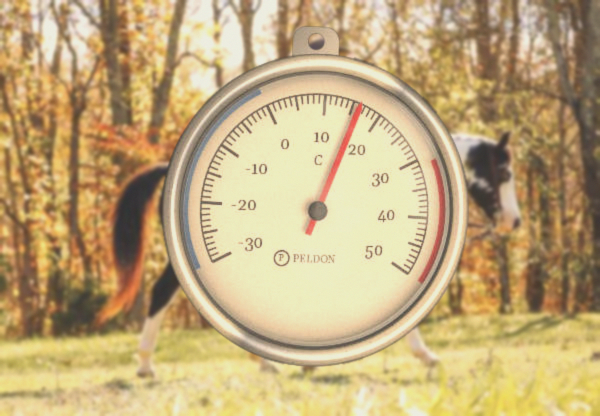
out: 16 °C
